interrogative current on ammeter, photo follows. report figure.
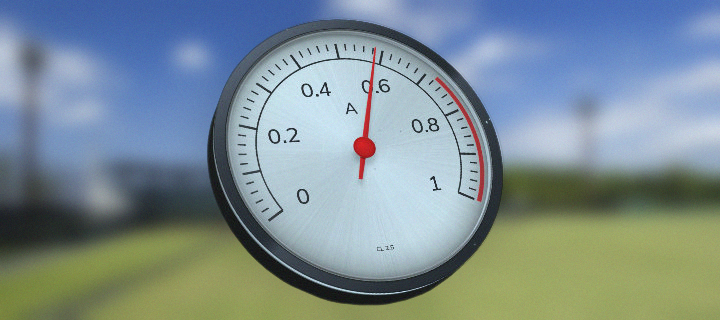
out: 0.58 A
